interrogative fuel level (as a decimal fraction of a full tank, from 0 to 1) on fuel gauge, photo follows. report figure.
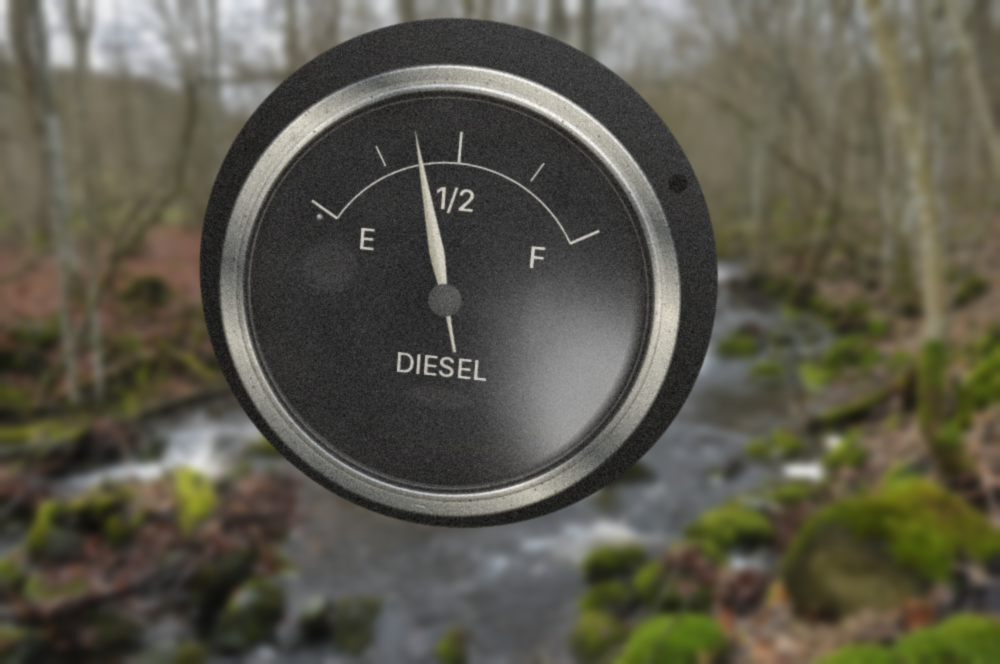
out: 0.375
